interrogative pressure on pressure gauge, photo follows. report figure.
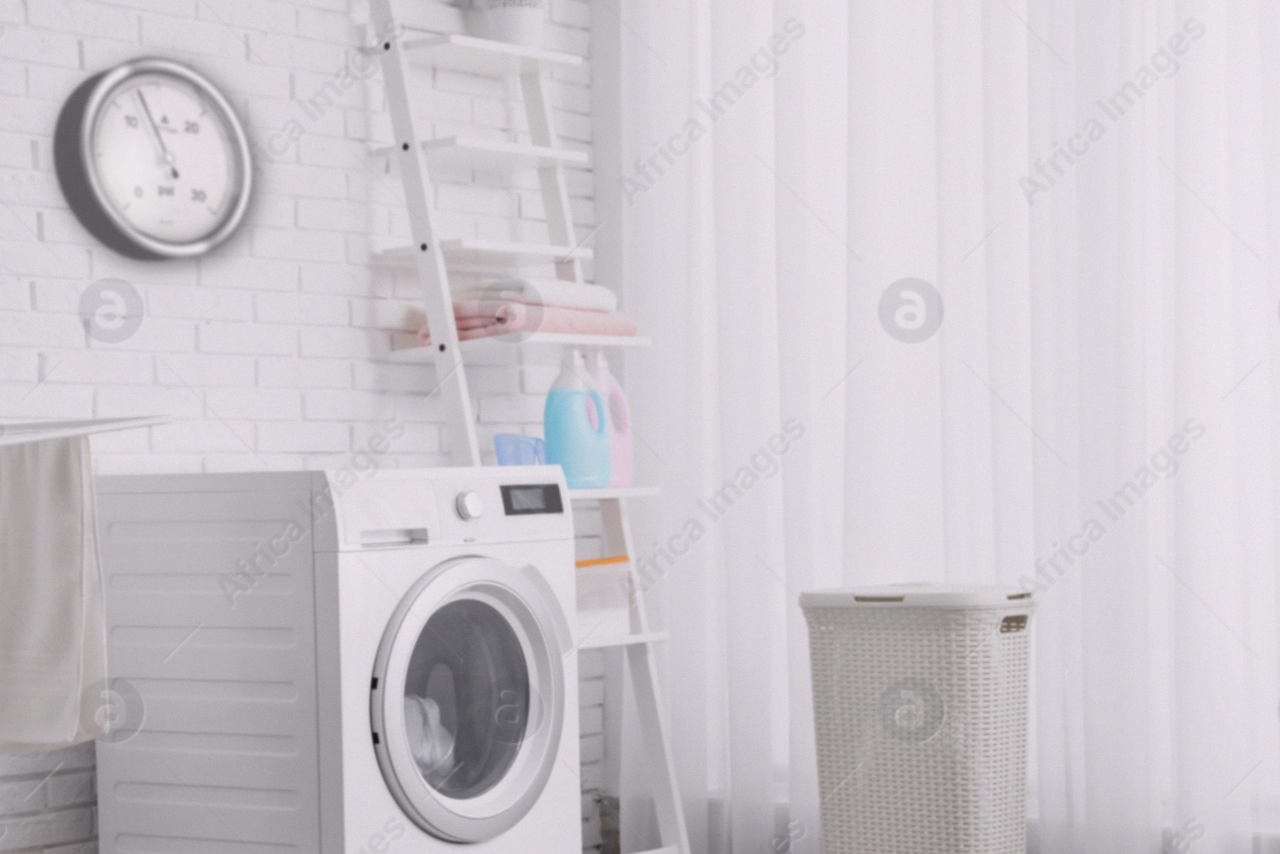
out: 12.5 psi
